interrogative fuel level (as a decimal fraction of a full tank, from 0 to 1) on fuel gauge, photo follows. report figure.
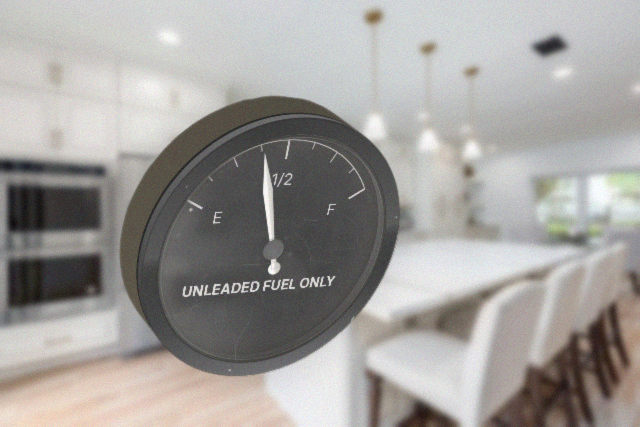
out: 0.375
